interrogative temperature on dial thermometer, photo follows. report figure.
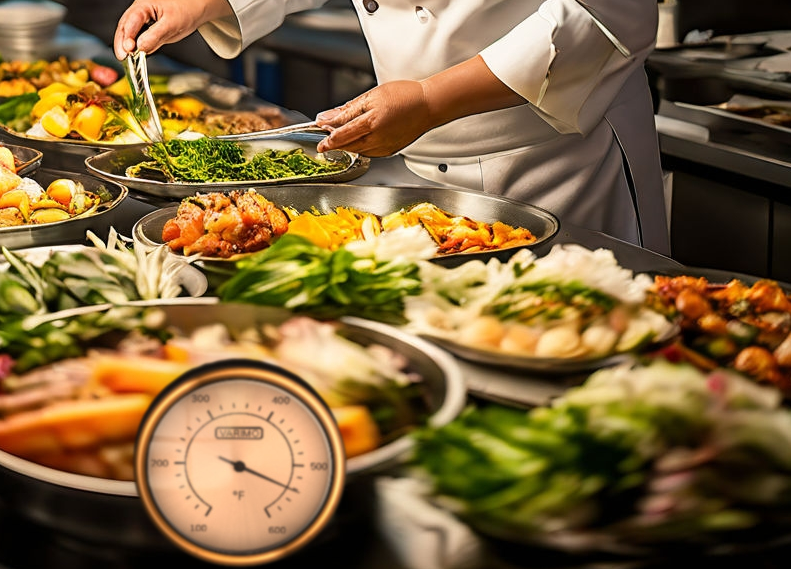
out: 540 °F
